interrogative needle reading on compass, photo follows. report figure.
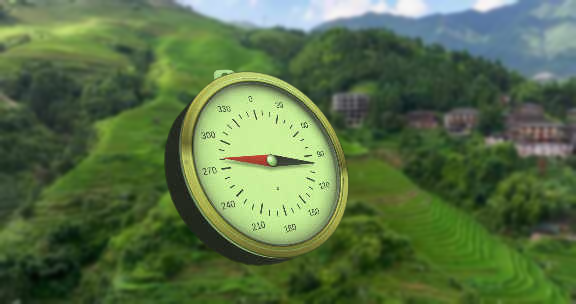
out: 280 °
